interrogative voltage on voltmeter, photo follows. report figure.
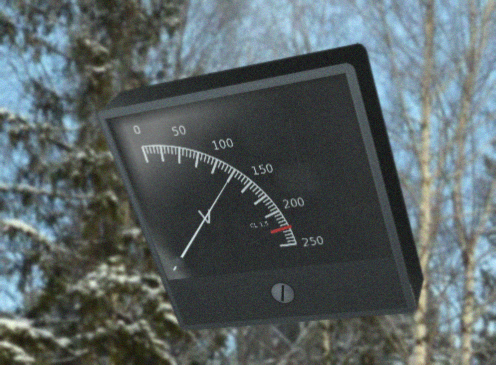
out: 125 V
